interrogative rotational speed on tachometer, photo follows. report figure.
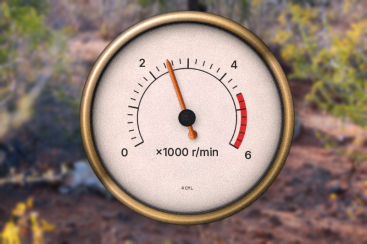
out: 2500 rpm
